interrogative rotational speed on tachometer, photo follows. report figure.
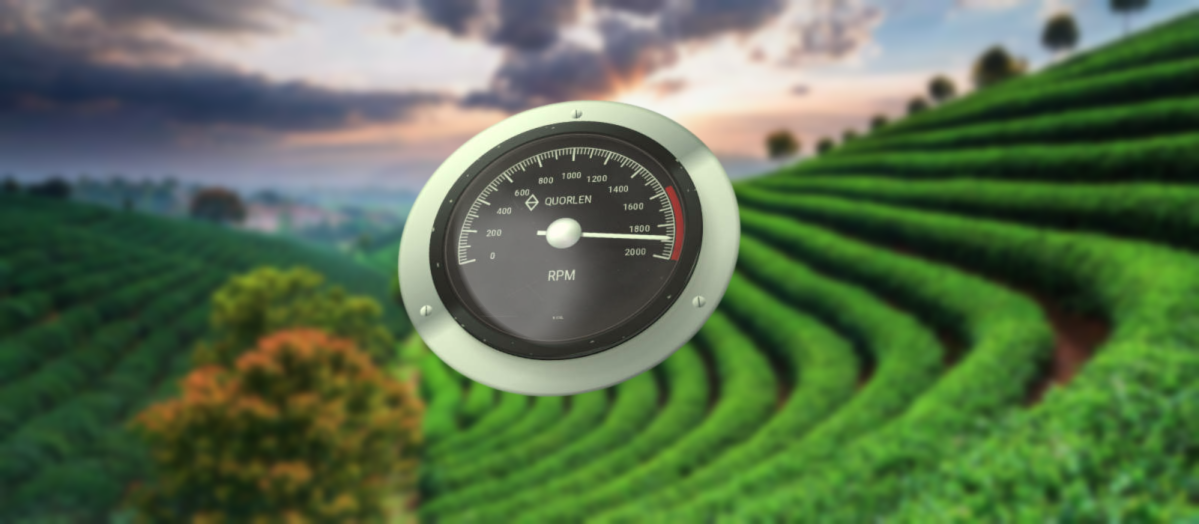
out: 1900 rpm
